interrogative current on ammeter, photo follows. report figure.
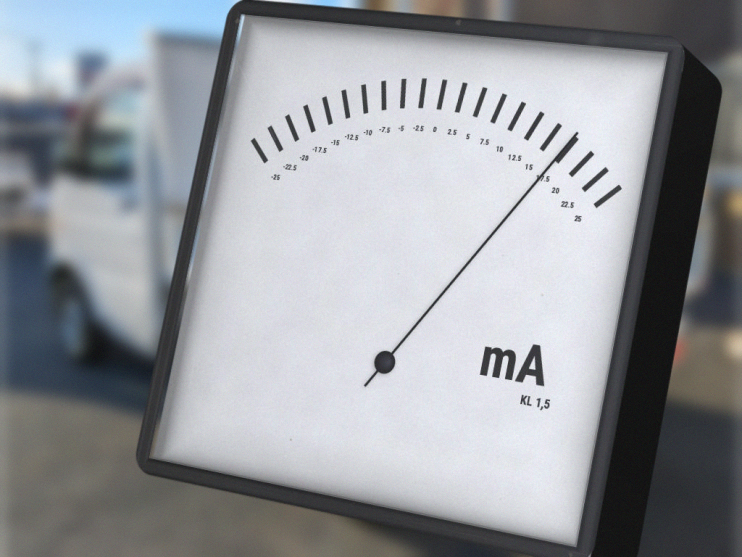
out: 17.5 mA
